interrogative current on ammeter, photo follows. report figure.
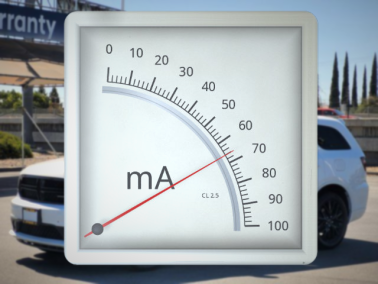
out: 66 mA
